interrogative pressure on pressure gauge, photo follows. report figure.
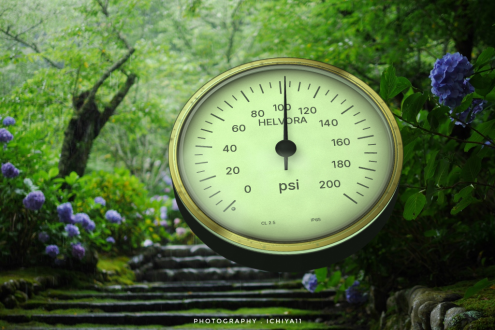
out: 102.5 psi
